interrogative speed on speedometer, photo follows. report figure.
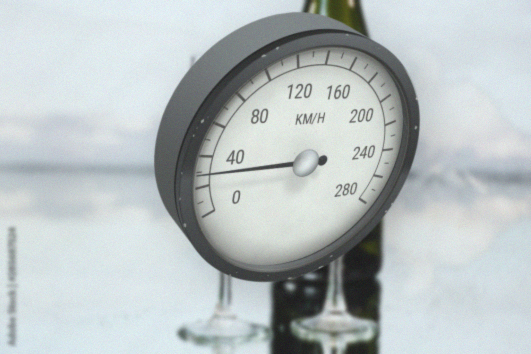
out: 30 km/h
